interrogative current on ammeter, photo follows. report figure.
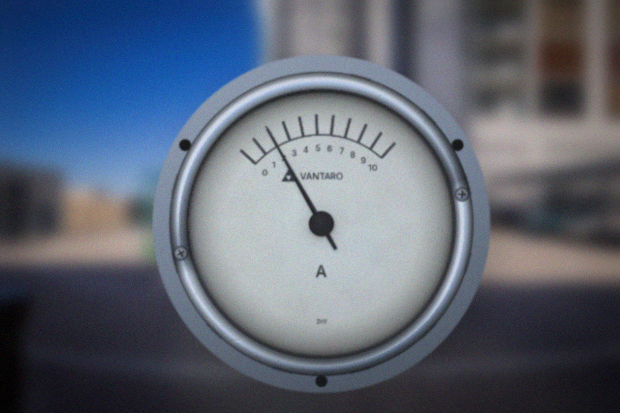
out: 2 A
